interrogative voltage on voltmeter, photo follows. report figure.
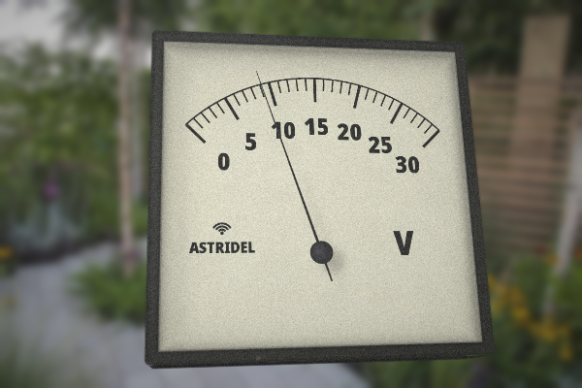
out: 9 V
